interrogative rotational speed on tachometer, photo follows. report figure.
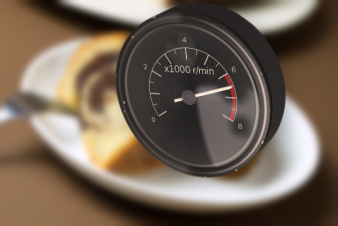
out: 6500 rpm
